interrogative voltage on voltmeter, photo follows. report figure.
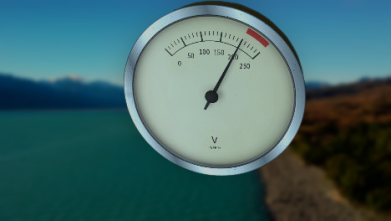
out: 200 V
